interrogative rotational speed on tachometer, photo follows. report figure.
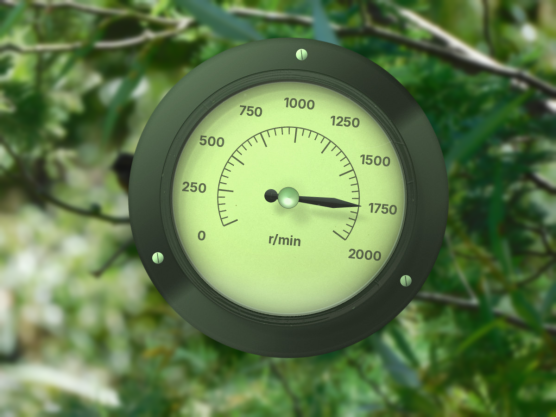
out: 1750 rpm
